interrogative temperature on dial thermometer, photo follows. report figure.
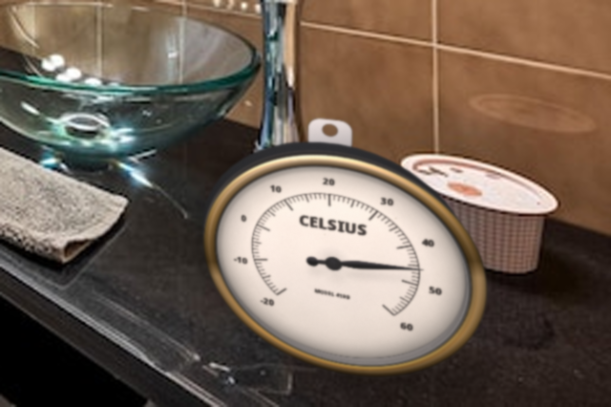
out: 45 °C
